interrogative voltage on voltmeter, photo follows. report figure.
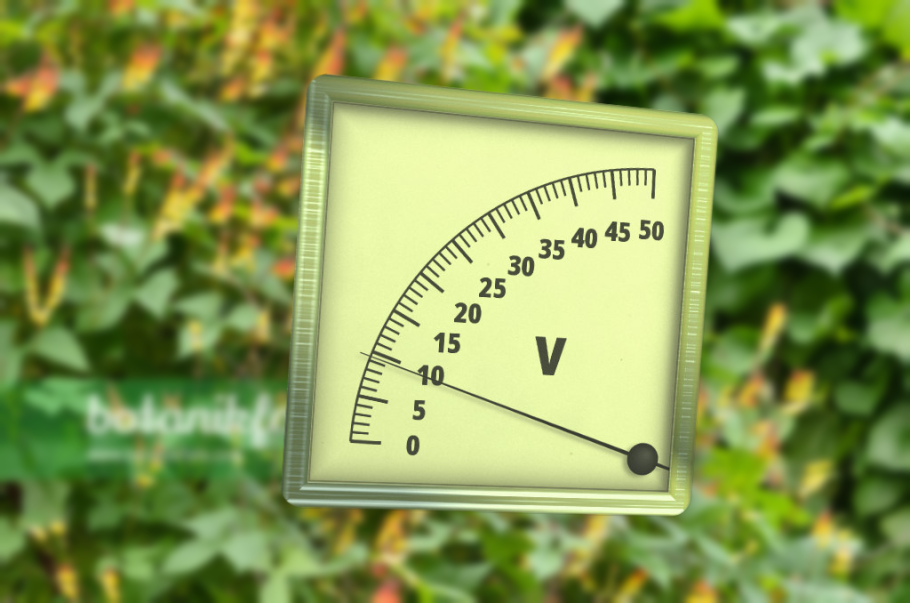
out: 9.5 V
